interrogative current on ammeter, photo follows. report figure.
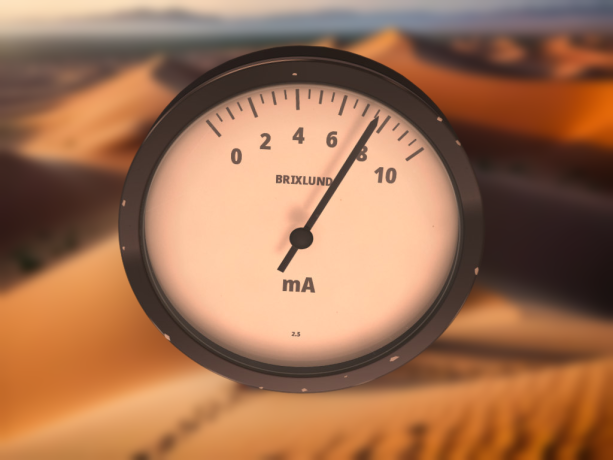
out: 7.5 mA
